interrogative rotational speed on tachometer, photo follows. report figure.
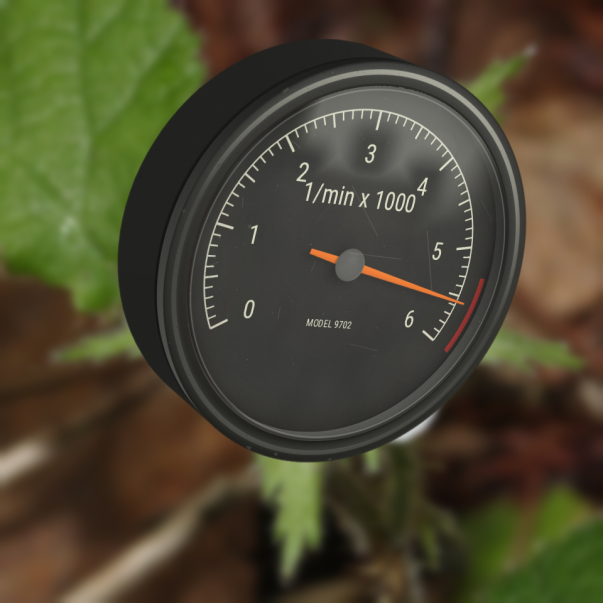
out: 5550 rpm
